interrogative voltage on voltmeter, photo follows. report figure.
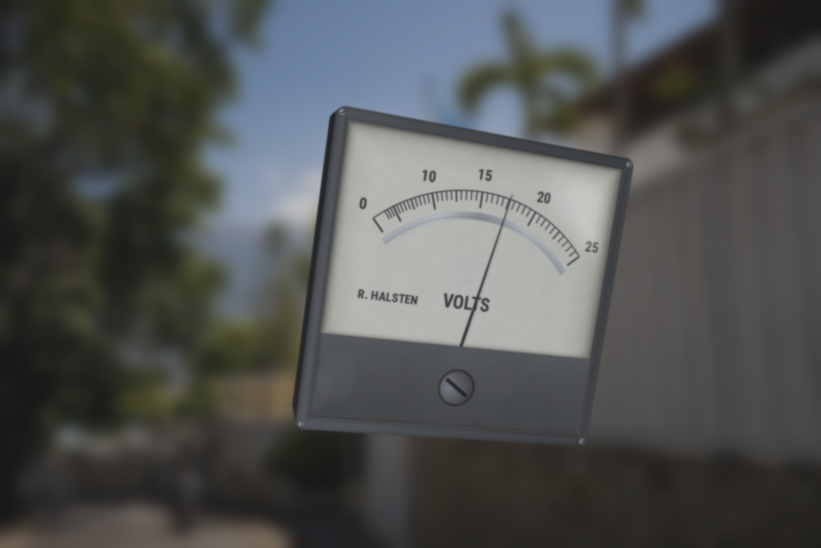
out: 17.5 V
